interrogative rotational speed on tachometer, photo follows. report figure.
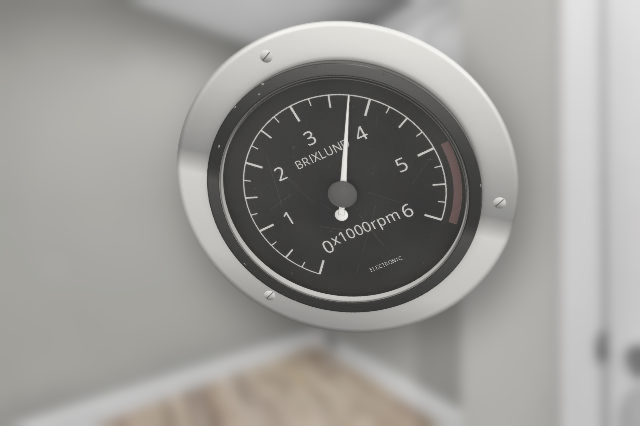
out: 3750 rpm
